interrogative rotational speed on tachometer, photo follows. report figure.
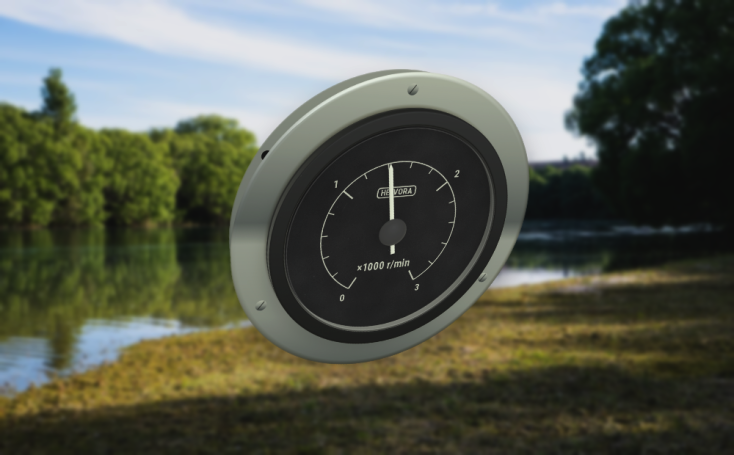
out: 1400 rpm
